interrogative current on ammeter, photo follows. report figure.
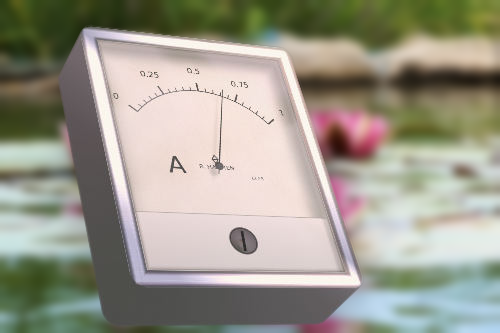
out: 0.65 A
